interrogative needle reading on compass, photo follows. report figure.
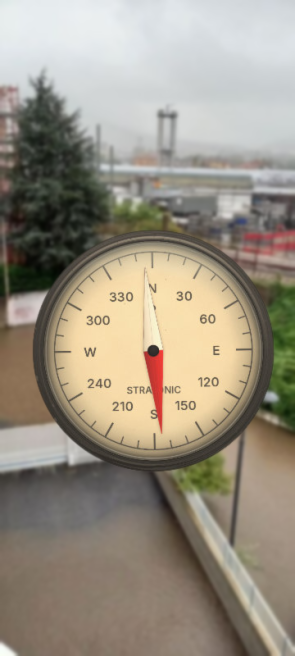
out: 175 °
